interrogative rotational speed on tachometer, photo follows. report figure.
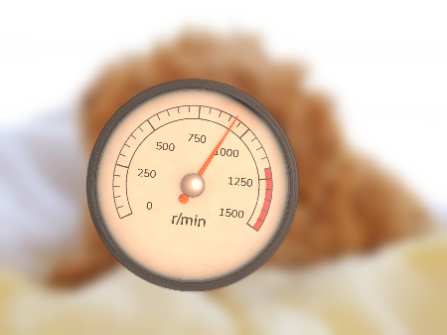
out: 925 rpm
